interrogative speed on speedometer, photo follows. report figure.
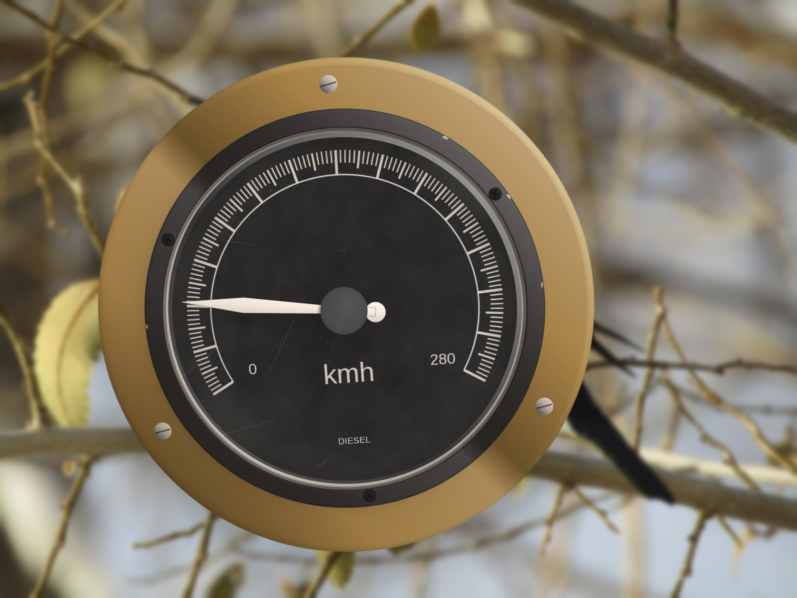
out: 42 km/h
